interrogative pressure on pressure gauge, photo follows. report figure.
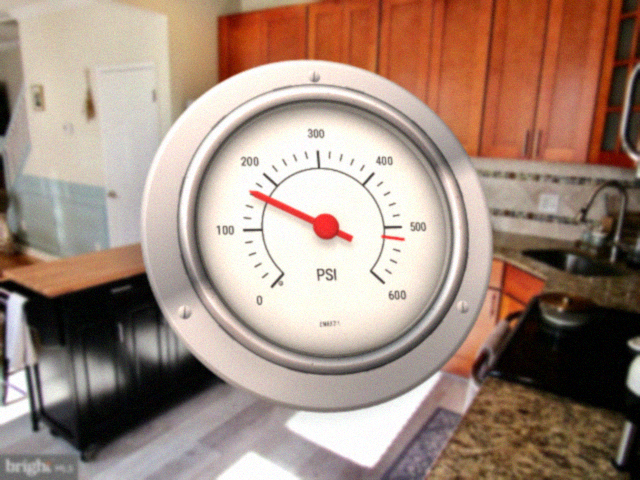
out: 160 psi
